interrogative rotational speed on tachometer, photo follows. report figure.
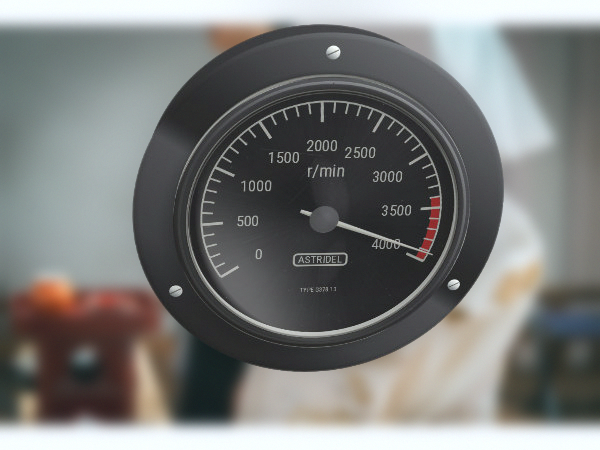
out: 3900 rpm
